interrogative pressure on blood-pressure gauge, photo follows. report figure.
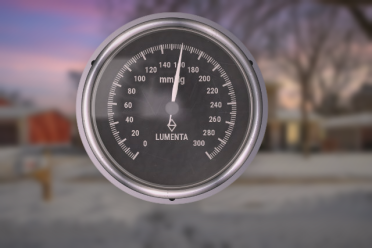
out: 160 mmHg
